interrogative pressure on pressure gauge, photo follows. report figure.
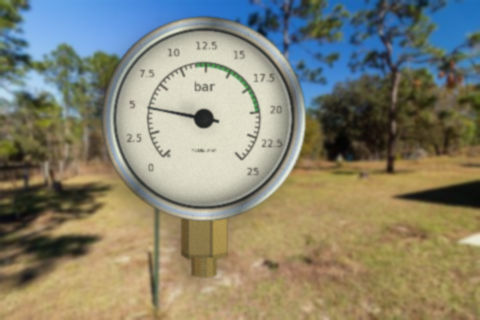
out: 5 bar
